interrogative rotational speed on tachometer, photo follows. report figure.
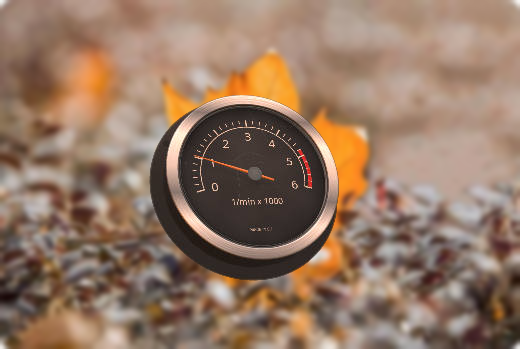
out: 1000 rpm
